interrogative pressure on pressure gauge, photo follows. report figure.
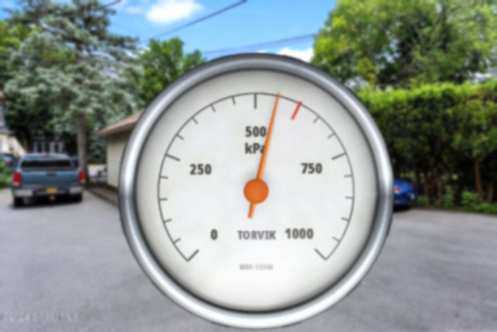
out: 550 kPa
